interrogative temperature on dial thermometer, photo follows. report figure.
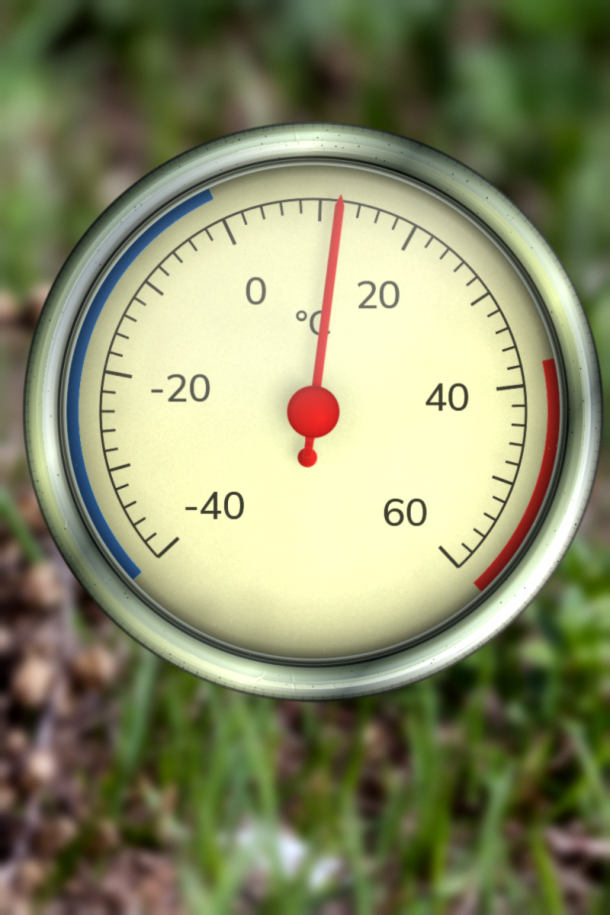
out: 12 °C
